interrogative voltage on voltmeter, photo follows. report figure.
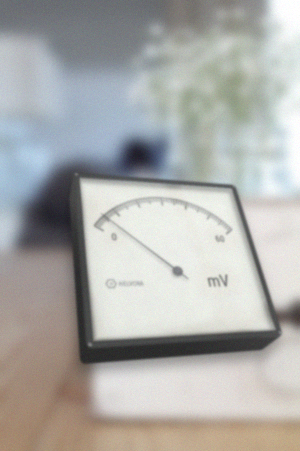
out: 5 mV
